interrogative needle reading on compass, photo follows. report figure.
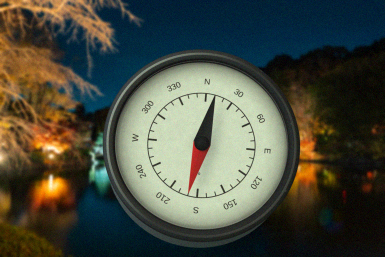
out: 190 °
